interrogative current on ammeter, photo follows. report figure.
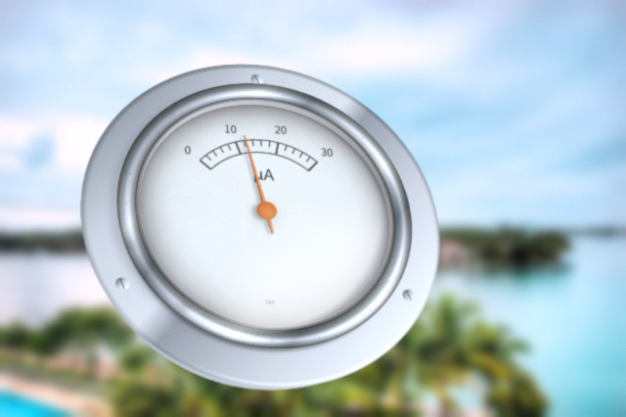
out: 12 µA
